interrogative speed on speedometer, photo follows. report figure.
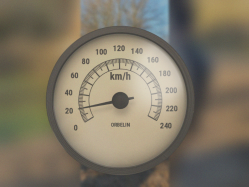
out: 20 km/h
